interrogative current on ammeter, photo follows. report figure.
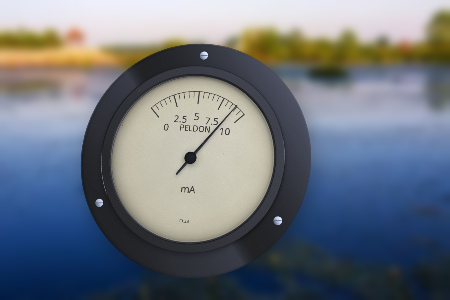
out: 9 mA
